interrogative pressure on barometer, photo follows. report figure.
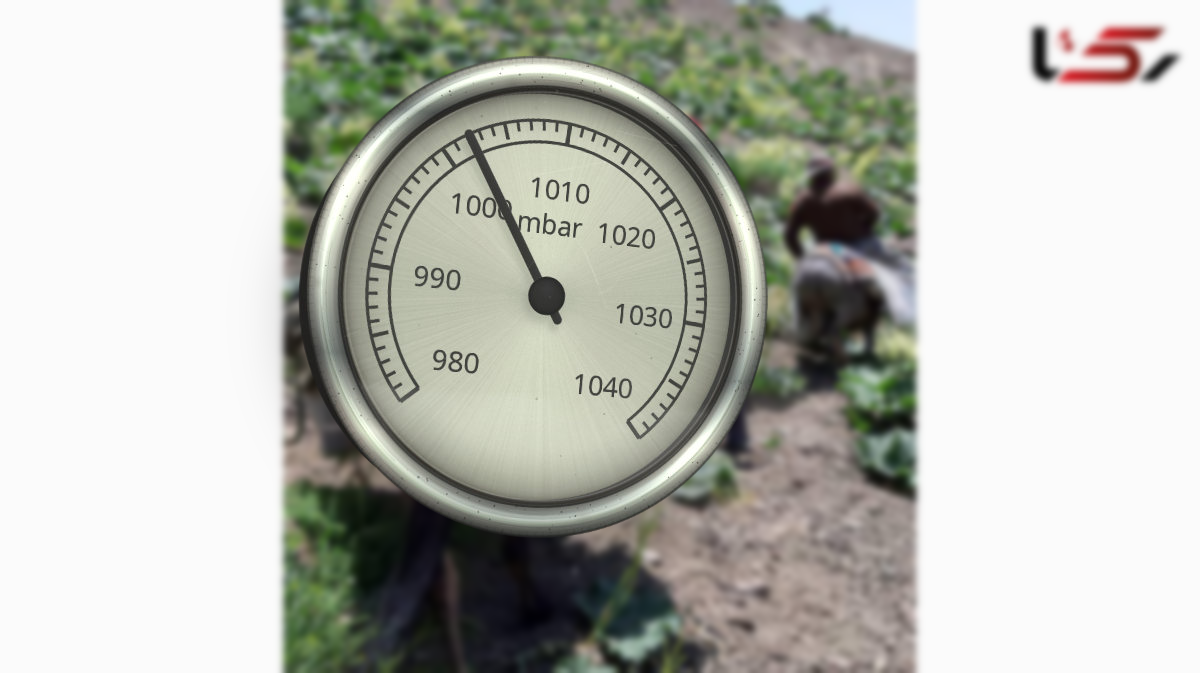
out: 1002 mbar
